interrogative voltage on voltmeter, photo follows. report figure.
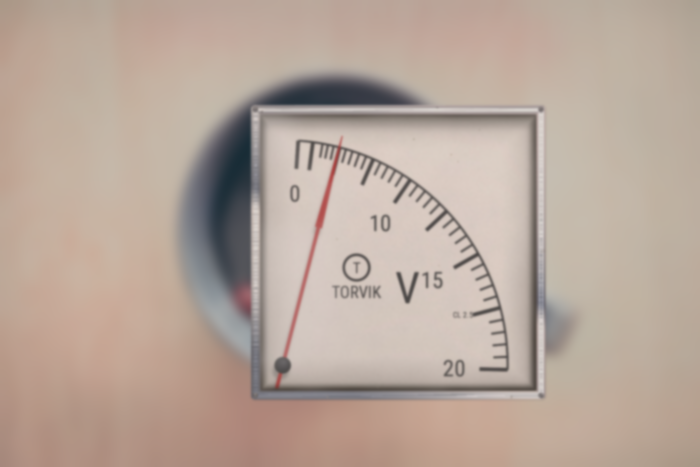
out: 5 V
